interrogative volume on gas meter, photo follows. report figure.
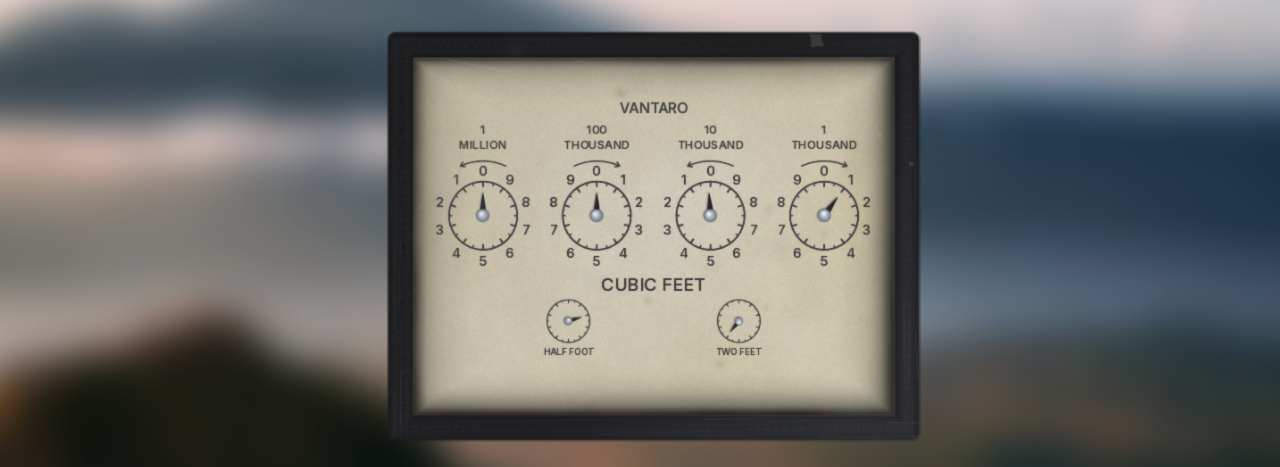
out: 100 ft³
